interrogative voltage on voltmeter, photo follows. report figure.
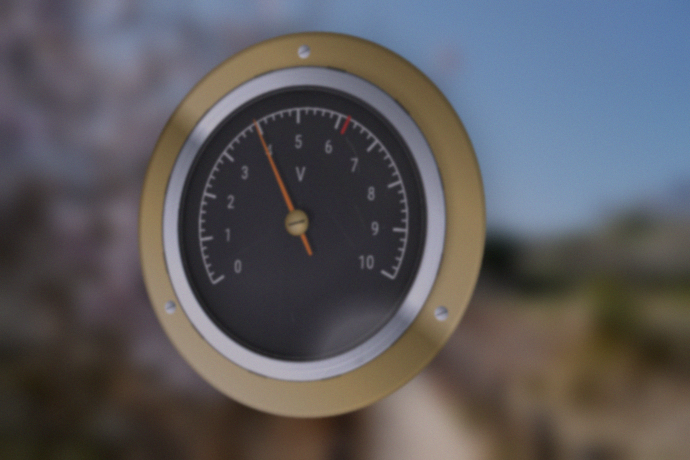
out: 4 V
